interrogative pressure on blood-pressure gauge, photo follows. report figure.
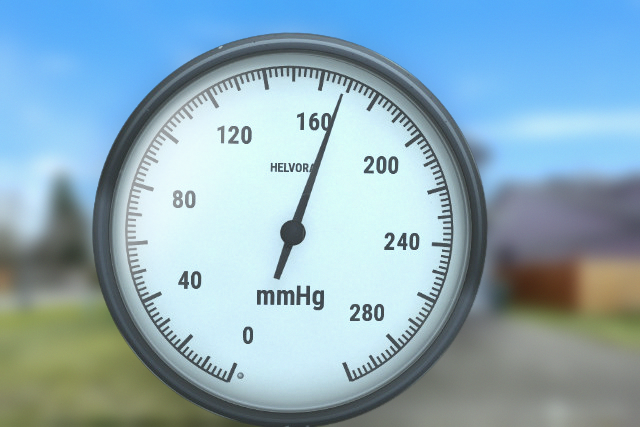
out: 168 mmHg
